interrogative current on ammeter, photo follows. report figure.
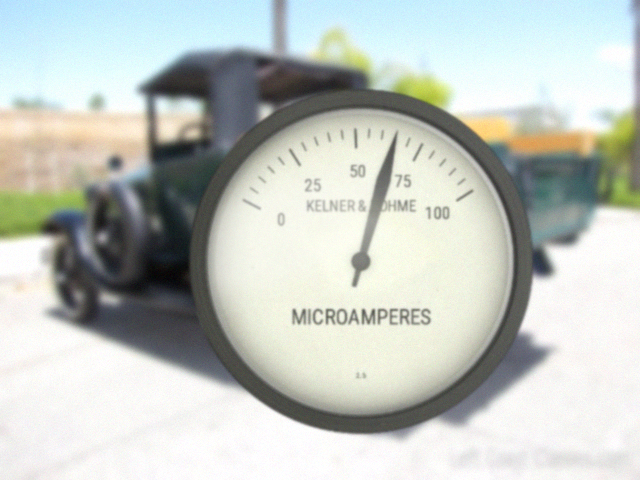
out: 65 µA
